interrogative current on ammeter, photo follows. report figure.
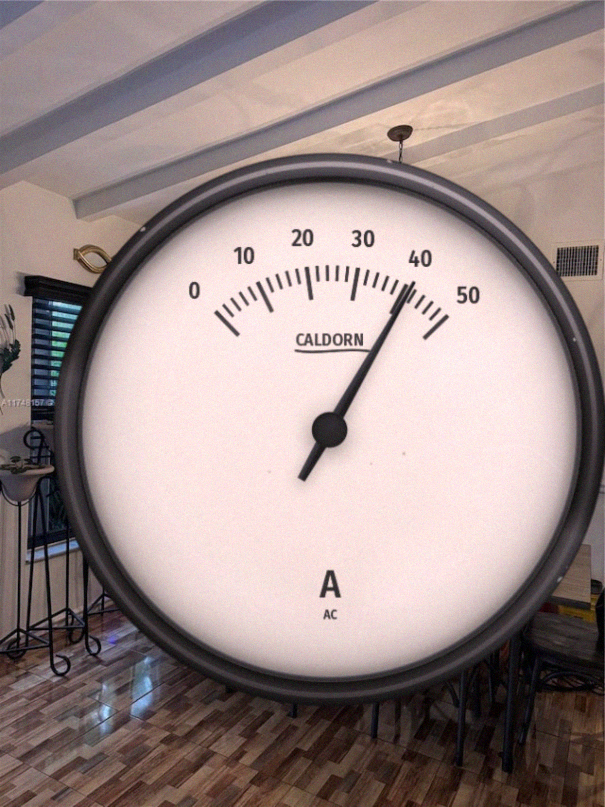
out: 41 A
